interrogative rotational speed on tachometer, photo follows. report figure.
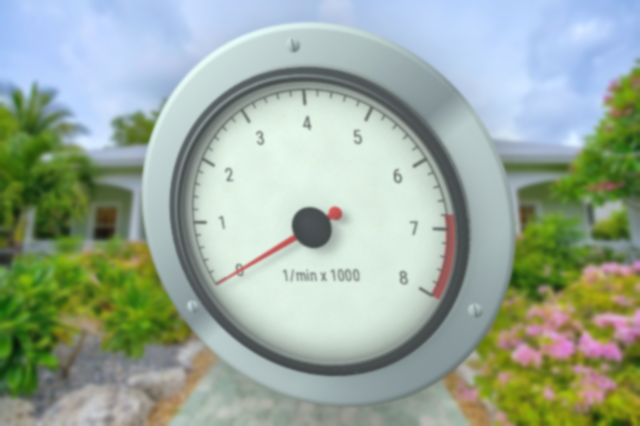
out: 0 rpm
